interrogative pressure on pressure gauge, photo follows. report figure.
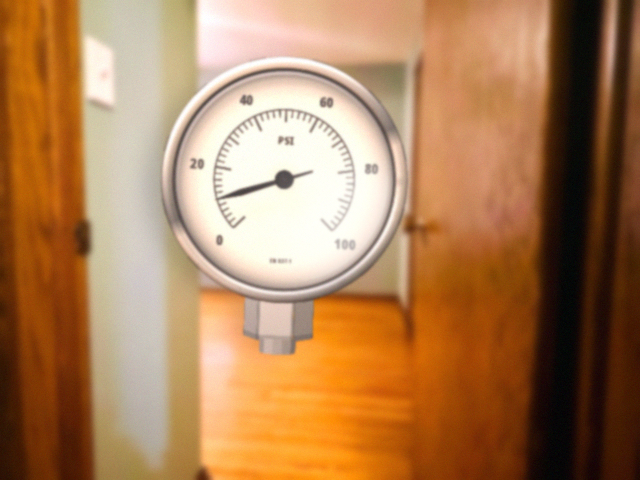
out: 10 psi
